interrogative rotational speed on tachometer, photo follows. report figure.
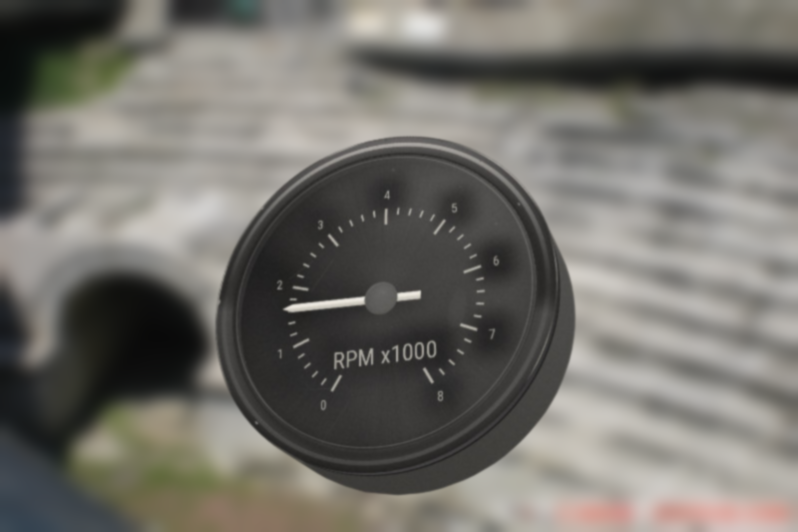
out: 1600 rpm
